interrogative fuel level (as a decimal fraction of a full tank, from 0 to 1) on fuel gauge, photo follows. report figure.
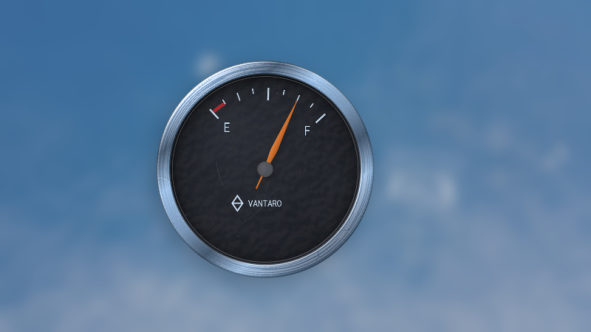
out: 0.75
